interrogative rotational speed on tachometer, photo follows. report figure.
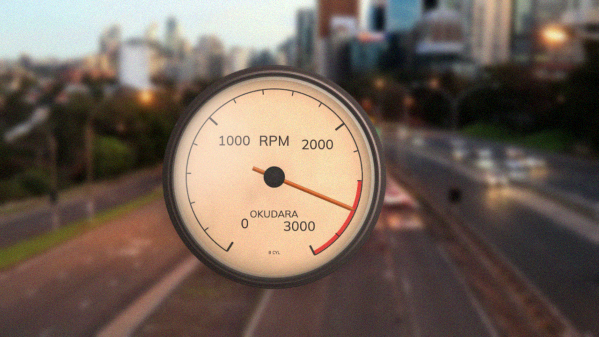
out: 2600 rpm
